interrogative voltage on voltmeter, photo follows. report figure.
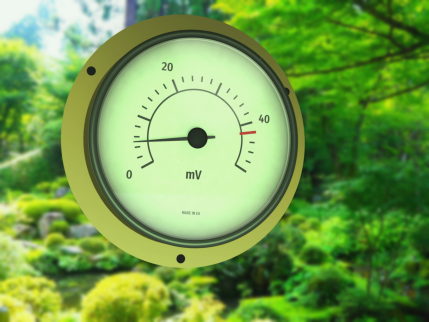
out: 5 mV
